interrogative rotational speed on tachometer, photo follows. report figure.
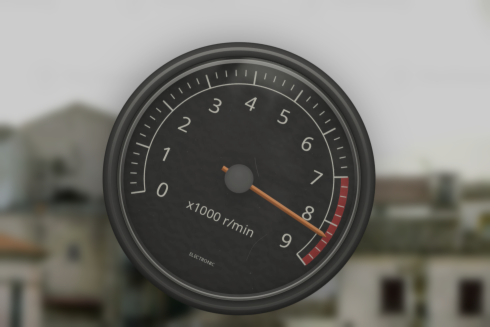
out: 8300 rpm
